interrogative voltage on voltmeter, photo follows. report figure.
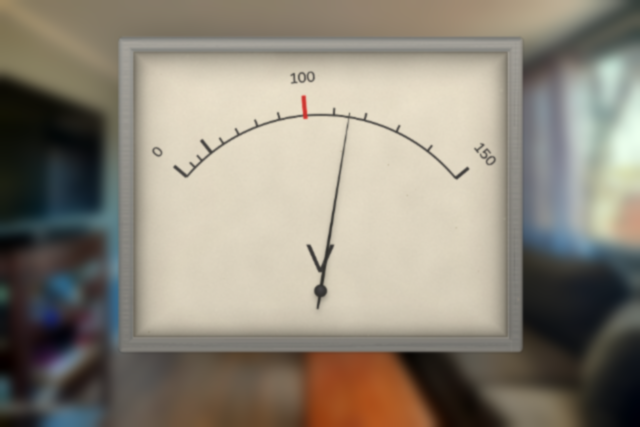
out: 115 V
